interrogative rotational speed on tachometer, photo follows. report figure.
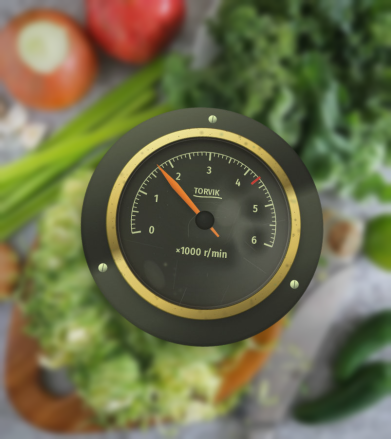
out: 1700 rpm
